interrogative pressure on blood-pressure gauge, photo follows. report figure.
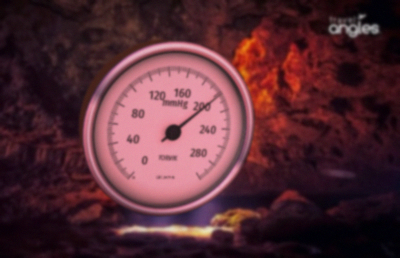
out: 200 mmHg
